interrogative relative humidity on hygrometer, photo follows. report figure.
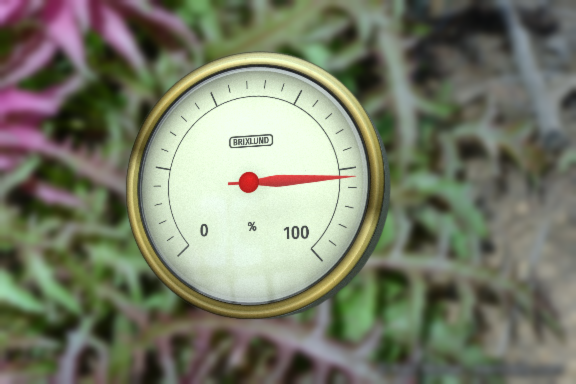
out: 82 %
